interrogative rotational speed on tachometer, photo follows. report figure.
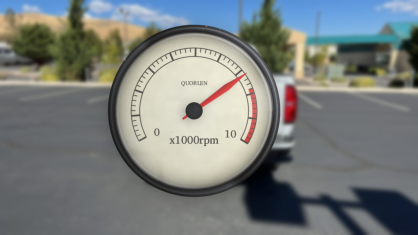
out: 7200 rpm
